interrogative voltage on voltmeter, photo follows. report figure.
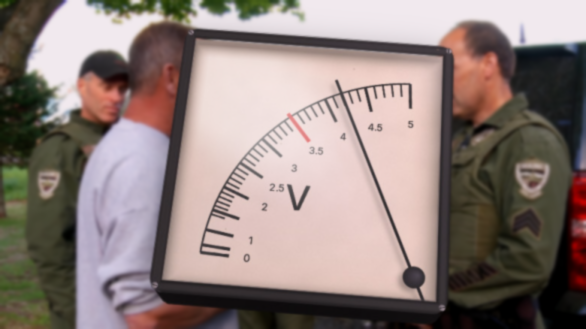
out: 4.2 V
